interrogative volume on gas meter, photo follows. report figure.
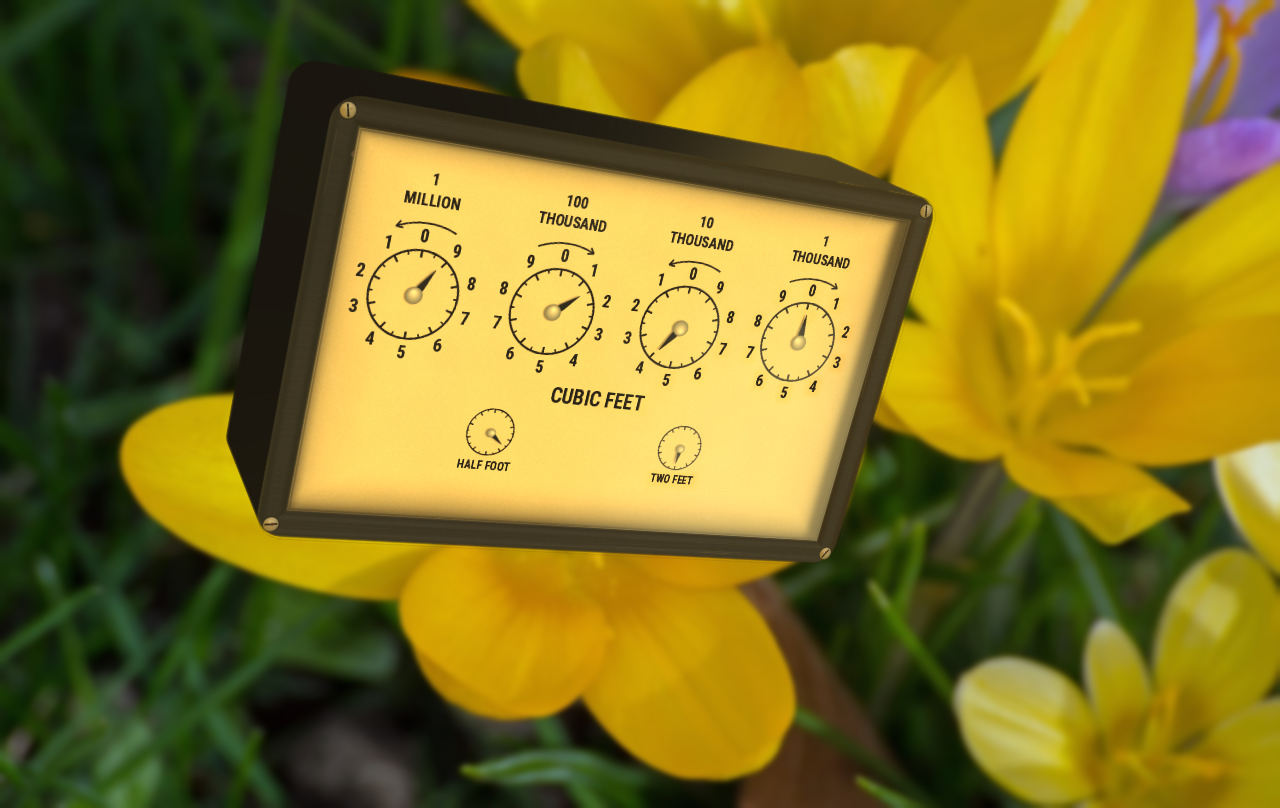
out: 914000 ft³
